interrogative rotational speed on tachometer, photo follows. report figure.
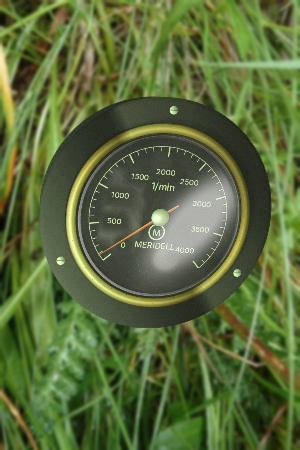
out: 100 rpm
